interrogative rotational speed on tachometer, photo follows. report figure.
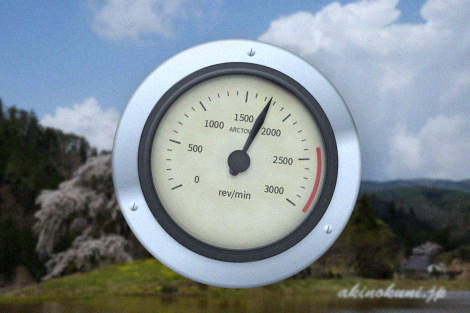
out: 1750 rpm
